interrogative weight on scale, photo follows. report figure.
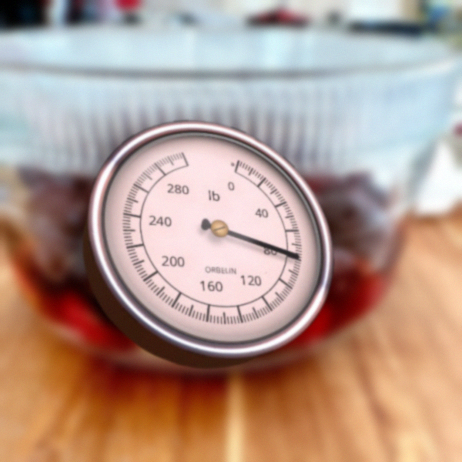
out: 80 lb
